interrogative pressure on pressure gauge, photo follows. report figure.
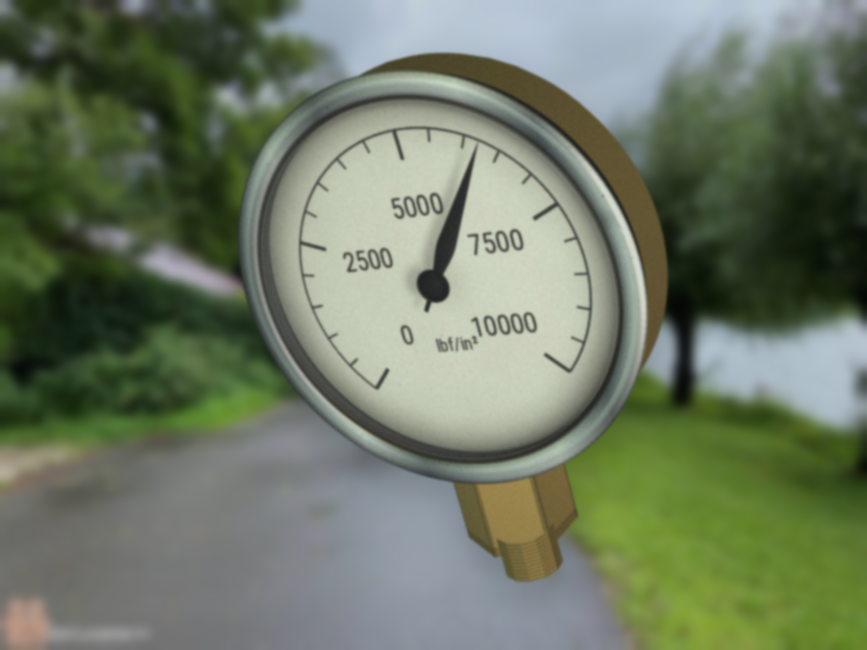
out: 6250 psi
